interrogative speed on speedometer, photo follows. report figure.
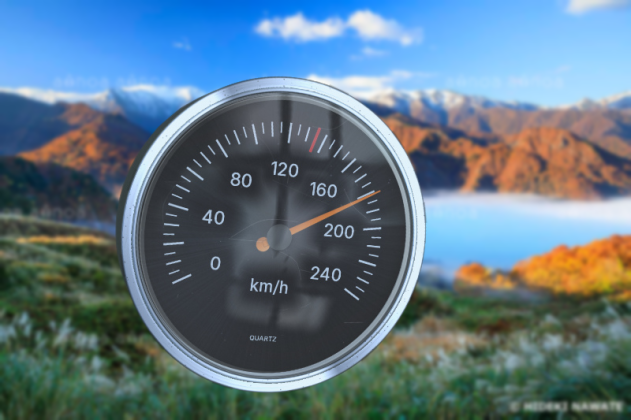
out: 180 km/h
